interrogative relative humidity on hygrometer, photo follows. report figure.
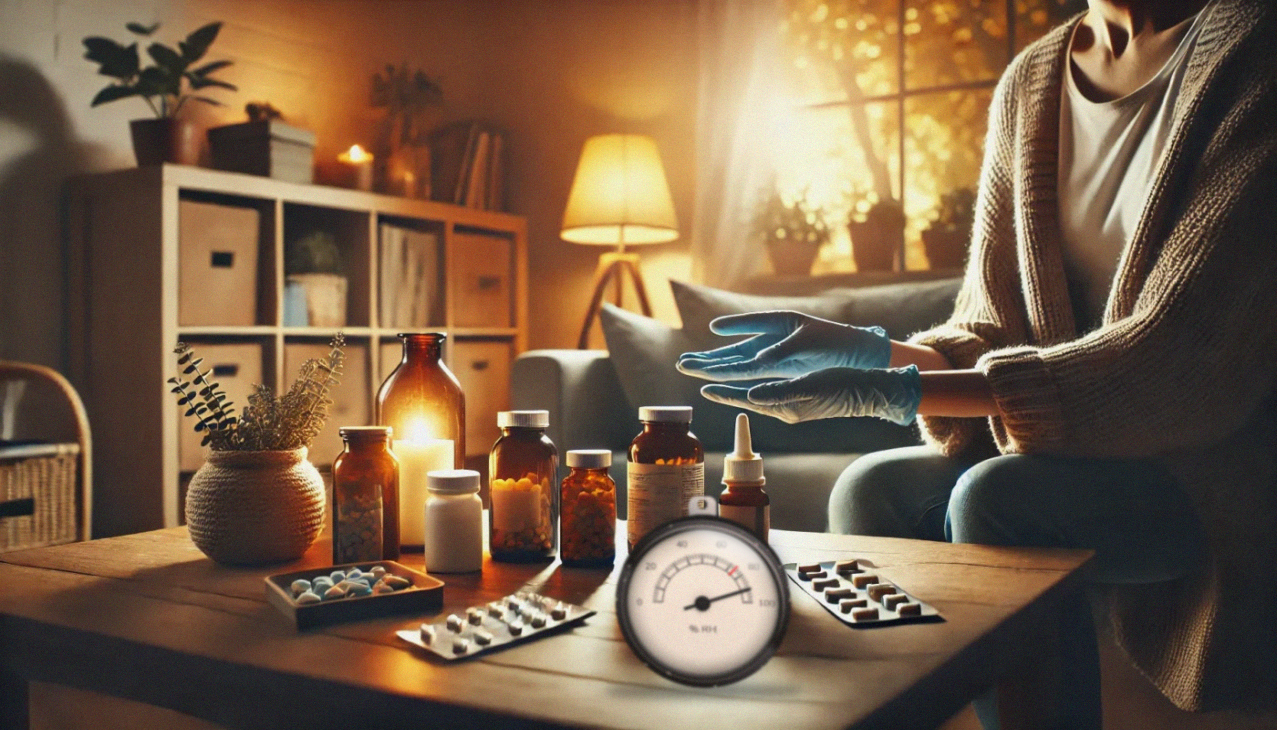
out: 90 %
